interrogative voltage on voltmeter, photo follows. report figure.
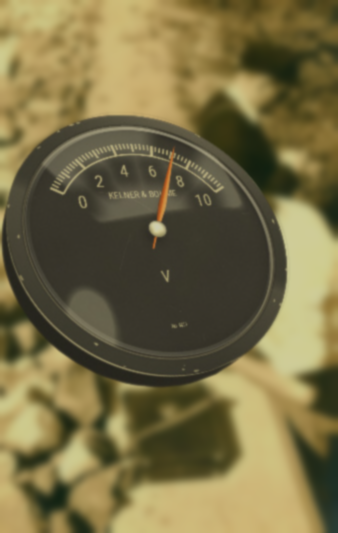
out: 7 V
